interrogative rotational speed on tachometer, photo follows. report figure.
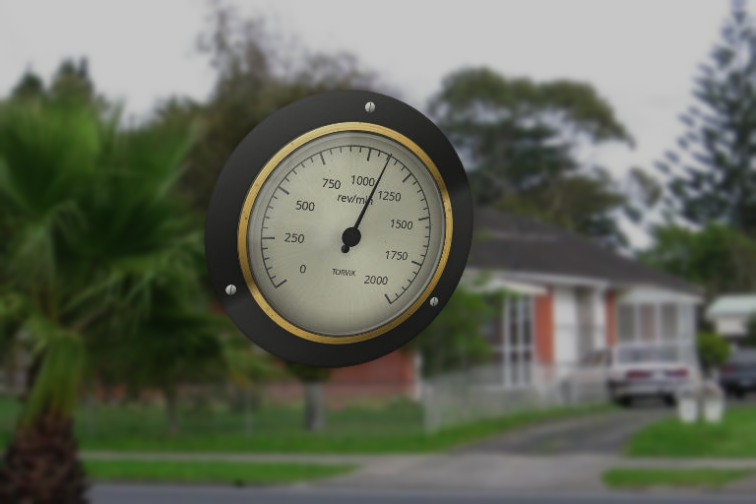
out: 1100 rpm
